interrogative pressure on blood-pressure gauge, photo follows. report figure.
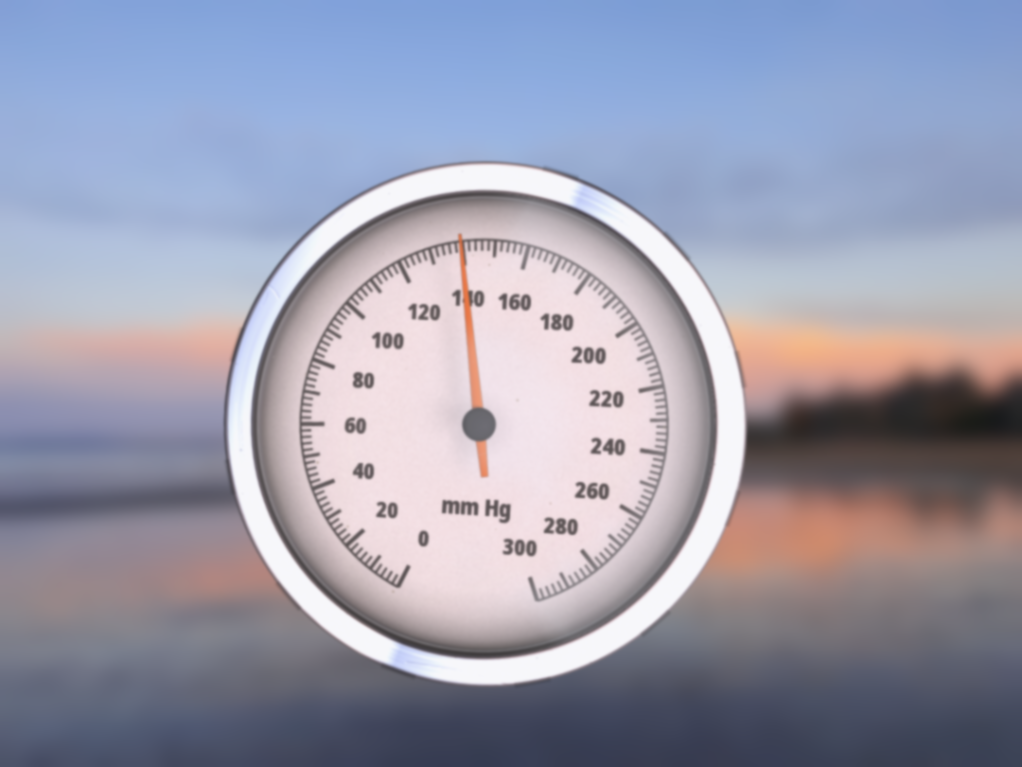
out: 140 mmHg
